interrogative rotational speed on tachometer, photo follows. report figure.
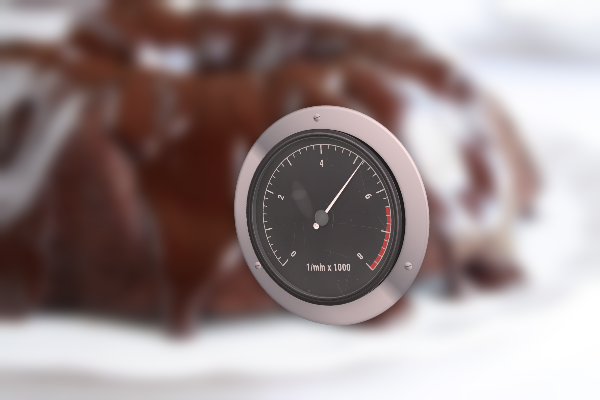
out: 5200 rpm
